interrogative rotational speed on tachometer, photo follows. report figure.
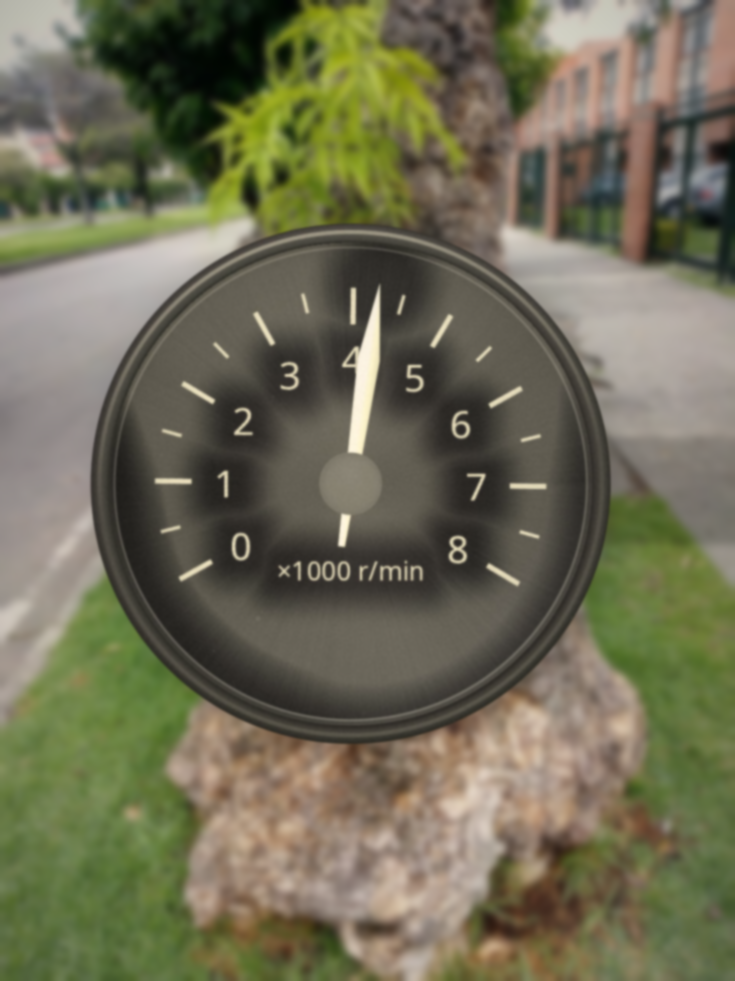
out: 4250 rpm
